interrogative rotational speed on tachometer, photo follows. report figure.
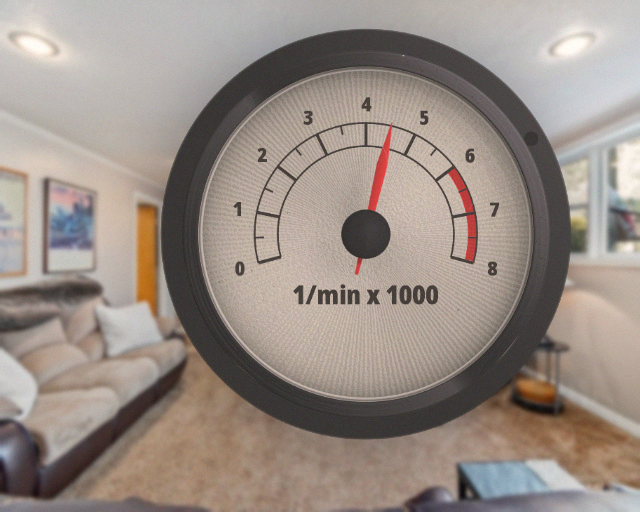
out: 4500 rpm
